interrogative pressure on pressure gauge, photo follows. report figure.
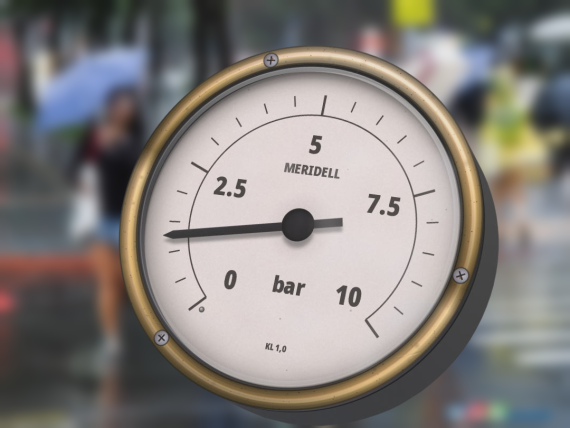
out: 1.25 bar
